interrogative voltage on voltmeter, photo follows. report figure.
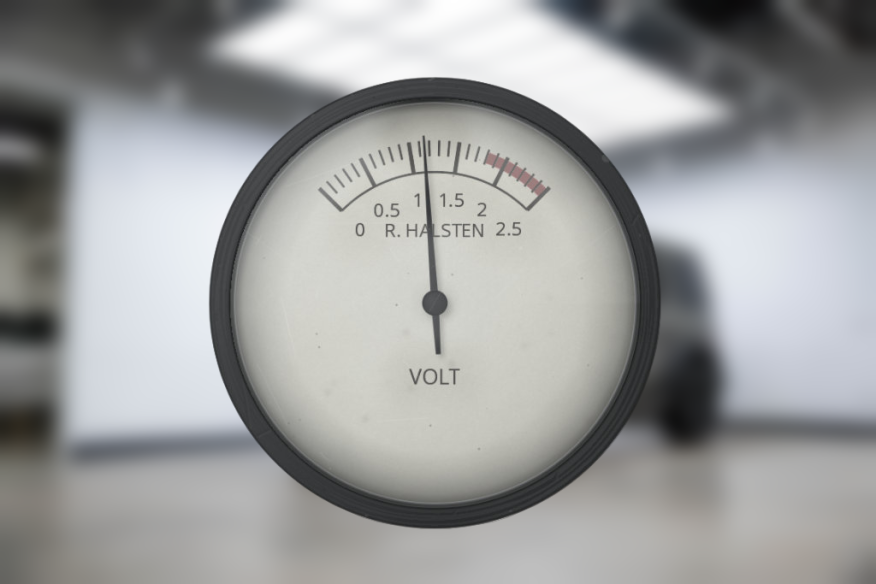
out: 1.15 V
